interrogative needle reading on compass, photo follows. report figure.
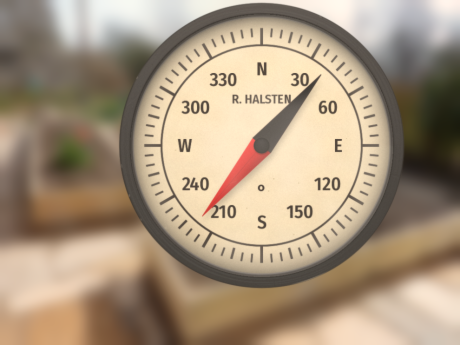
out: 220 °
